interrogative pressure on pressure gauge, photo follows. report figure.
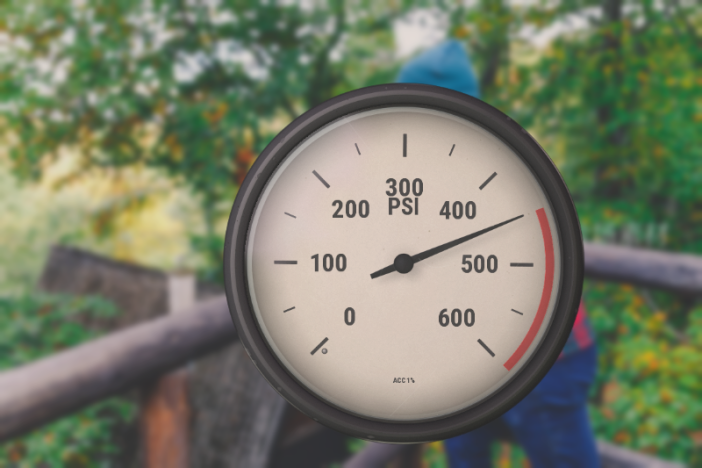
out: 450 psi
